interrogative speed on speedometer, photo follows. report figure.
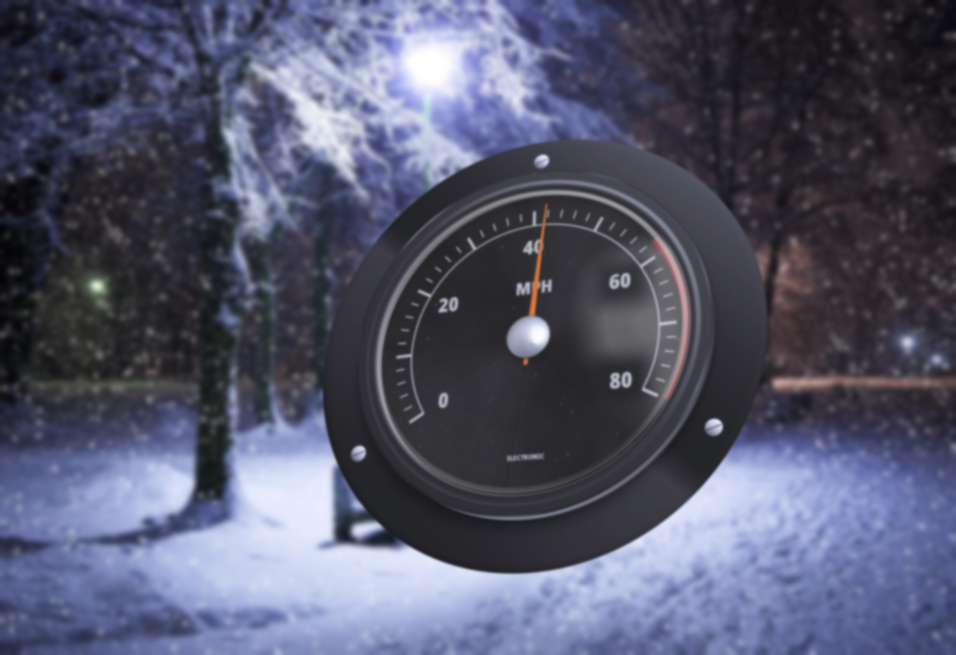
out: 42 mph
